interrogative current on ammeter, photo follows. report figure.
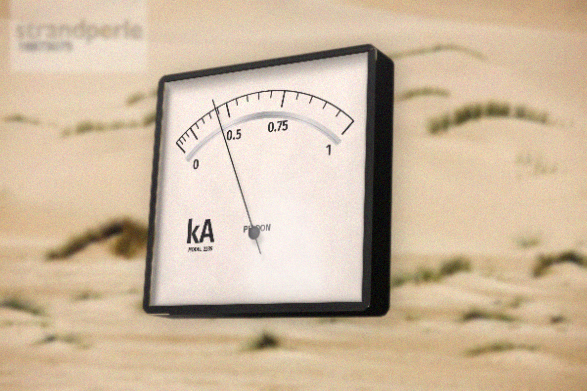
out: 0.45 kA
